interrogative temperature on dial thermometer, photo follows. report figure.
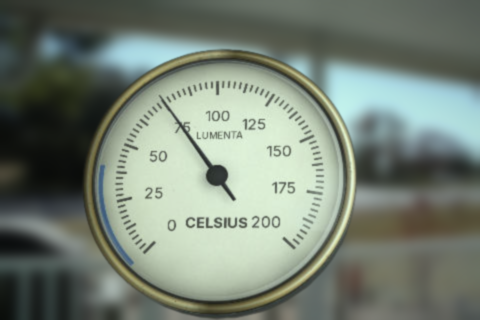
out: 75 °C
